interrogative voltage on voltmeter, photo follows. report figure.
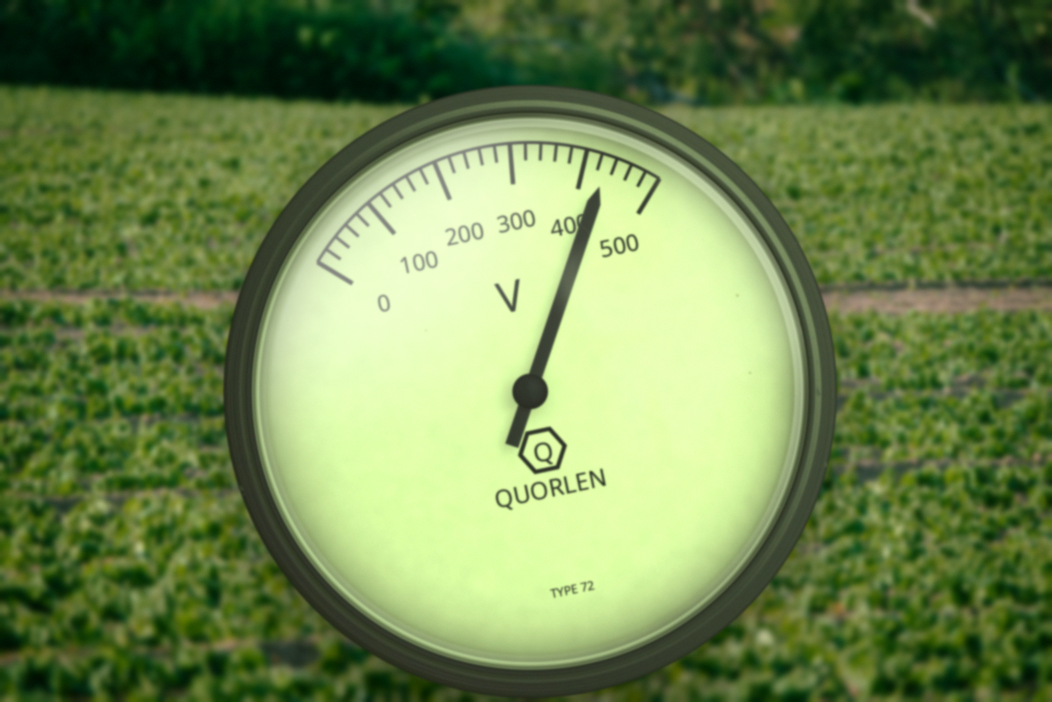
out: 430 V
